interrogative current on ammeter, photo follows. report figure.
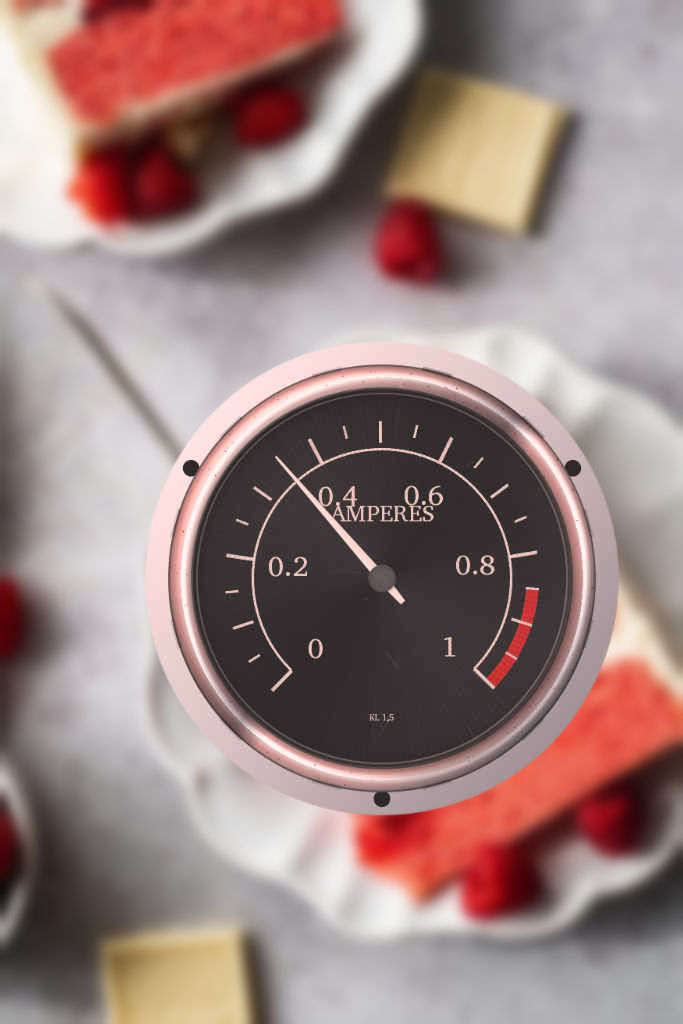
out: 0.35 A
